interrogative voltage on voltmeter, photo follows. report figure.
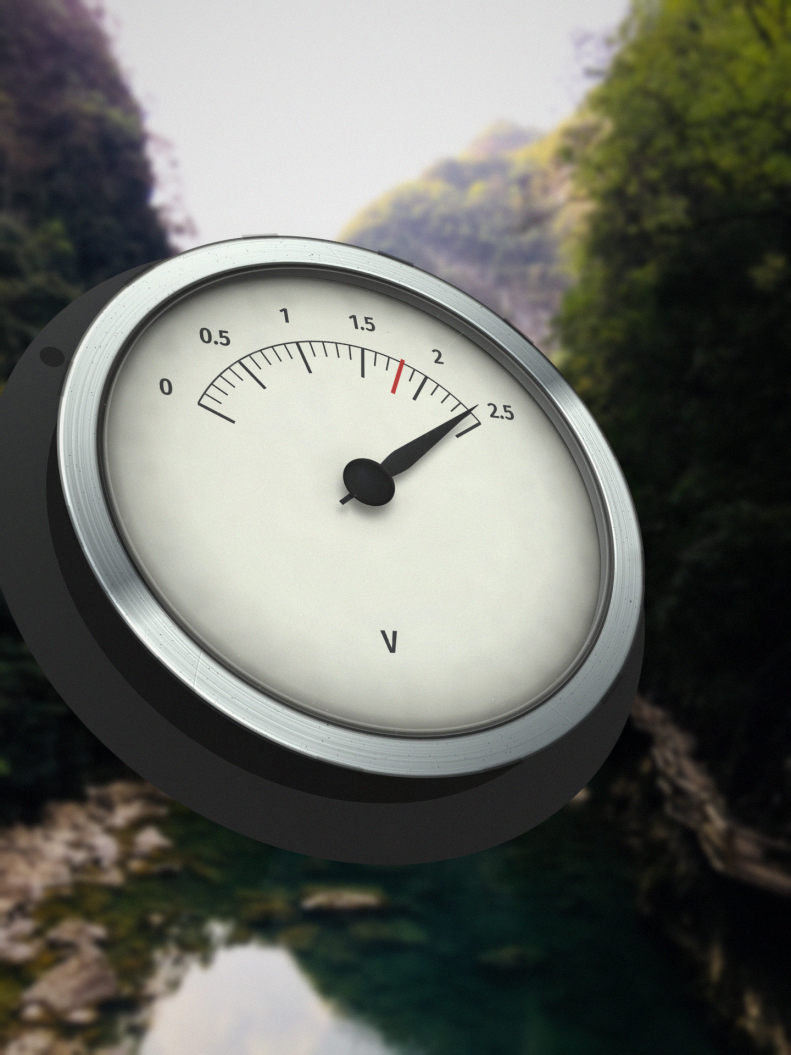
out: 2.4 V
